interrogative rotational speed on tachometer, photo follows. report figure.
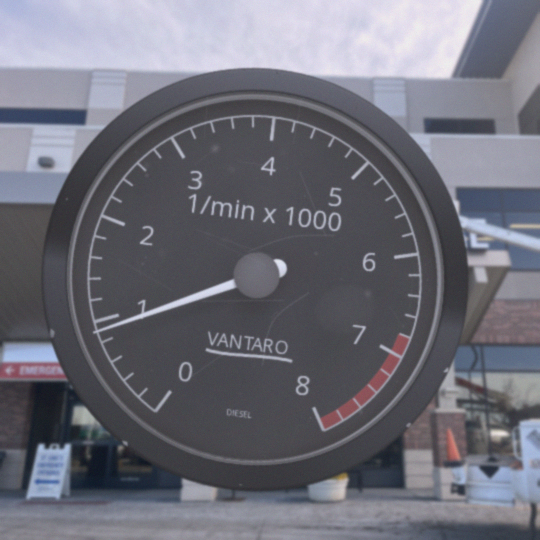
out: 900 rpm
